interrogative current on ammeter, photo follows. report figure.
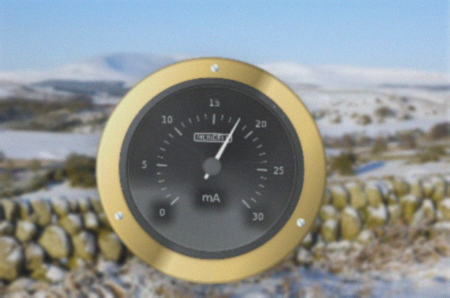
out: 18 mA
